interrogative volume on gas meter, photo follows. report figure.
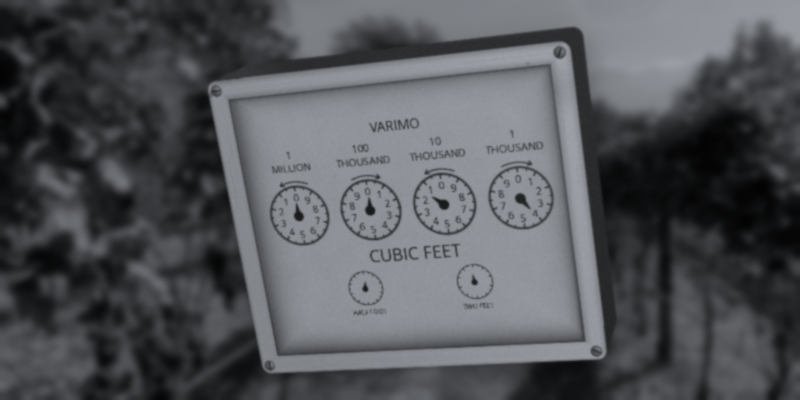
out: 1400 ft³
